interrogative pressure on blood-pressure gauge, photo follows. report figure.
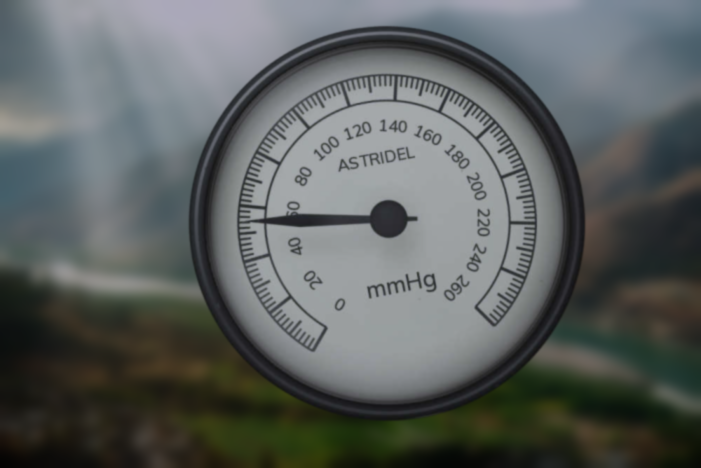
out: 54 mmHg
